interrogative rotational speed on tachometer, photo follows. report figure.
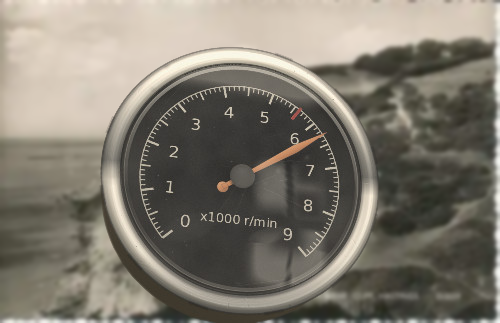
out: 6300 rpm
